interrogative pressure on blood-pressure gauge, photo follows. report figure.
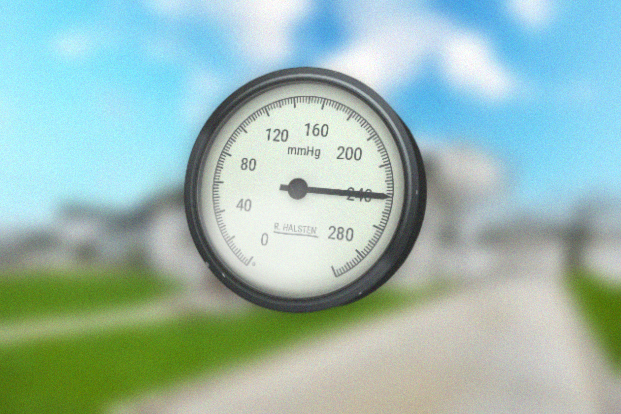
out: 240 mmHg
